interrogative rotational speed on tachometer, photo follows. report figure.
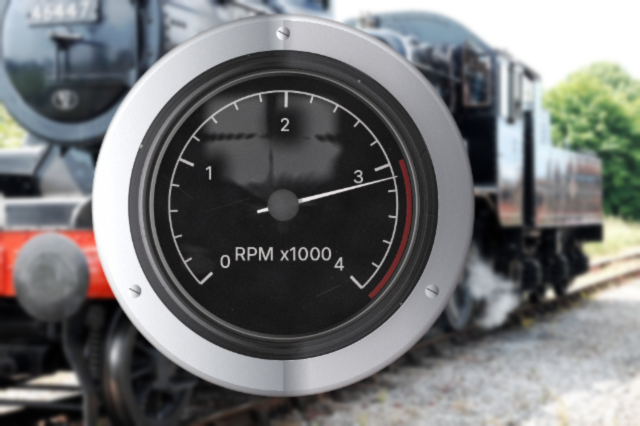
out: 3100 rpm
